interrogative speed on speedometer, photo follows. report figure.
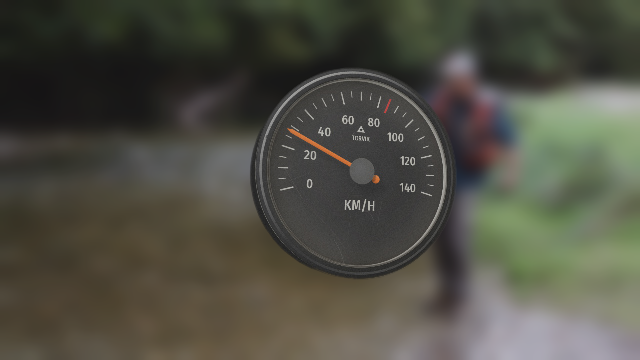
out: 27.5 km/h
